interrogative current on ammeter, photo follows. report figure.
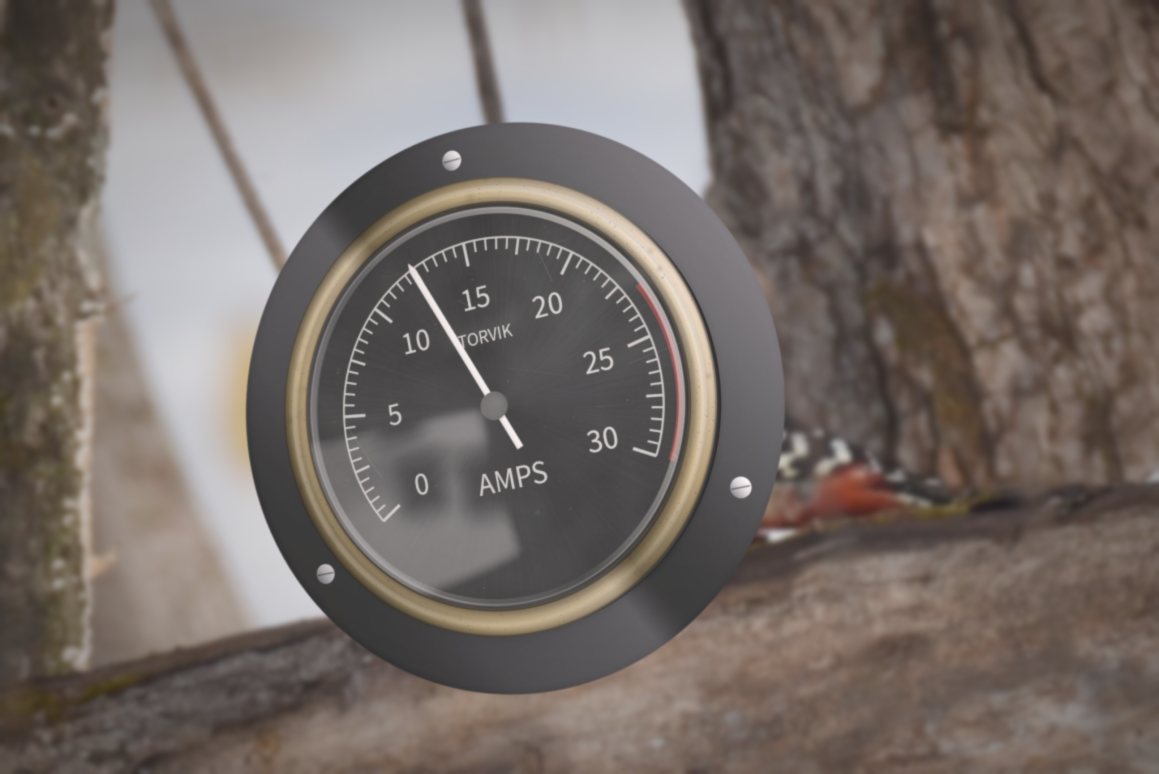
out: 12.5 A
